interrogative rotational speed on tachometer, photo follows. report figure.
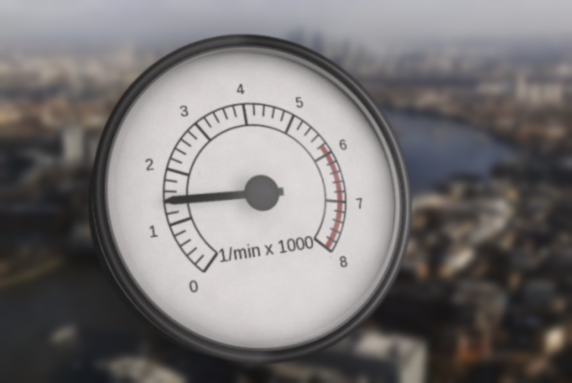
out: 1400 rpm
